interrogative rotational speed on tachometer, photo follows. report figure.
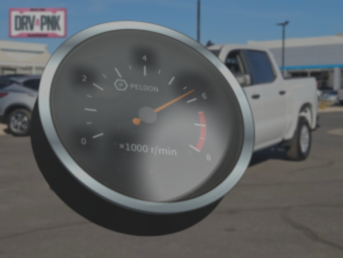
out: 5750 rpm
